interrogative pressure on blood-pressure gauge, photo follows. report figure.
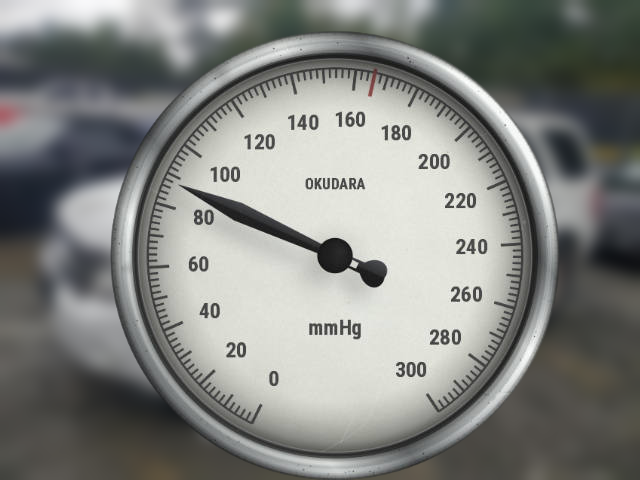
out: 88 mmHg
